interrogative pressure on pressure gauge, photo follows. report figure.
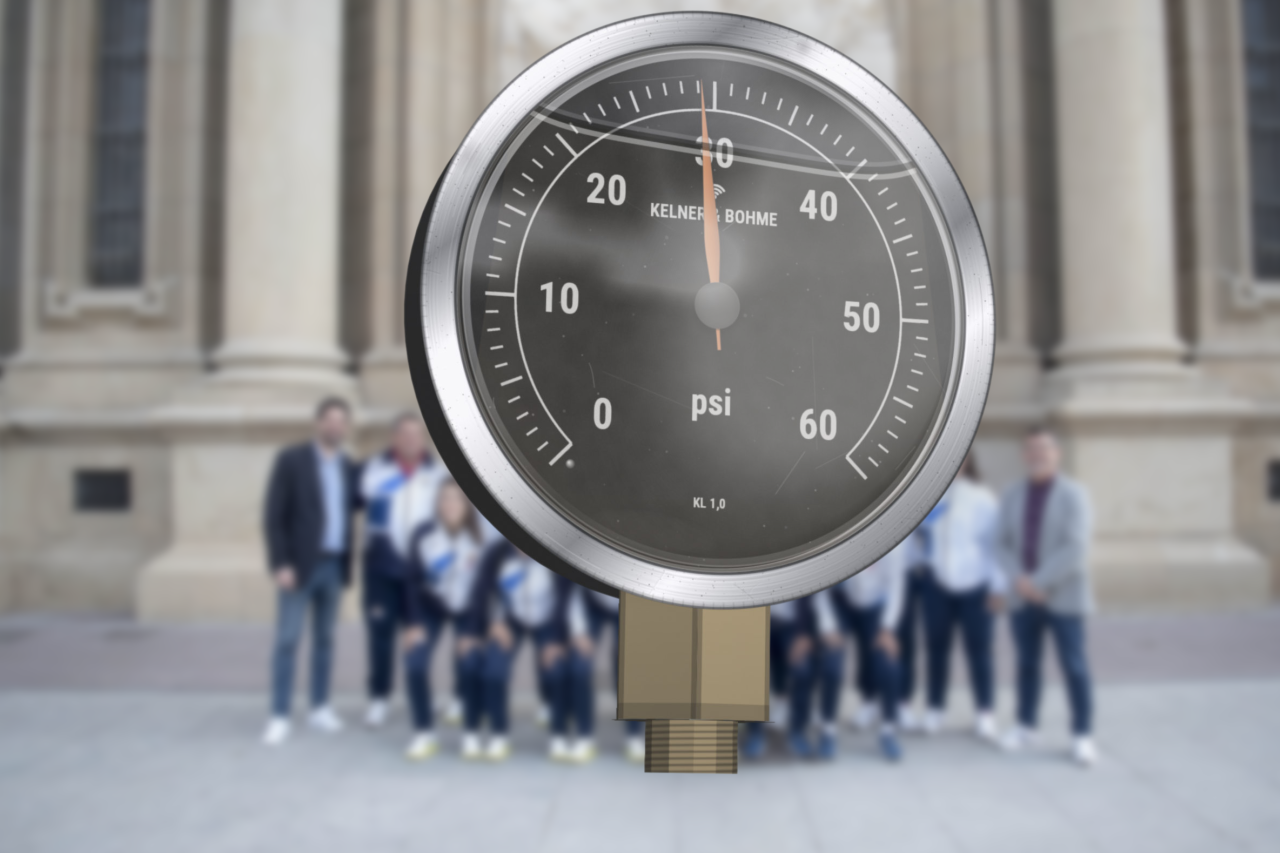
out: 29 psi
